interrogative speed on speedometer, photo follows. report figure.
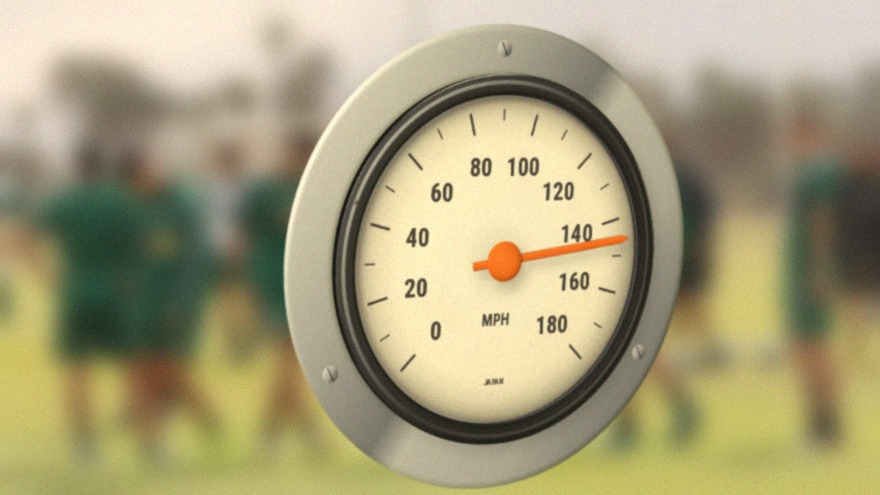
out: 145 mph
